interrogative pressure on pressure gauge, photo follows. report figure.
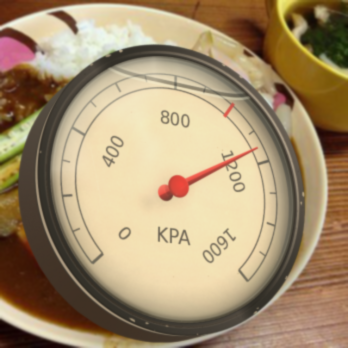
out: 1150 kPa
